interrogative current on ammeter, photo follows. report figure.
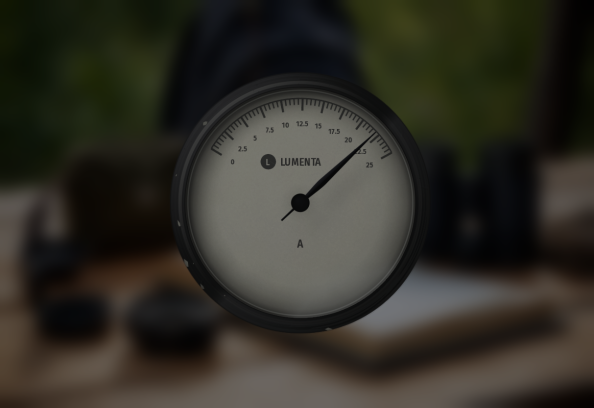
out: 22 A
